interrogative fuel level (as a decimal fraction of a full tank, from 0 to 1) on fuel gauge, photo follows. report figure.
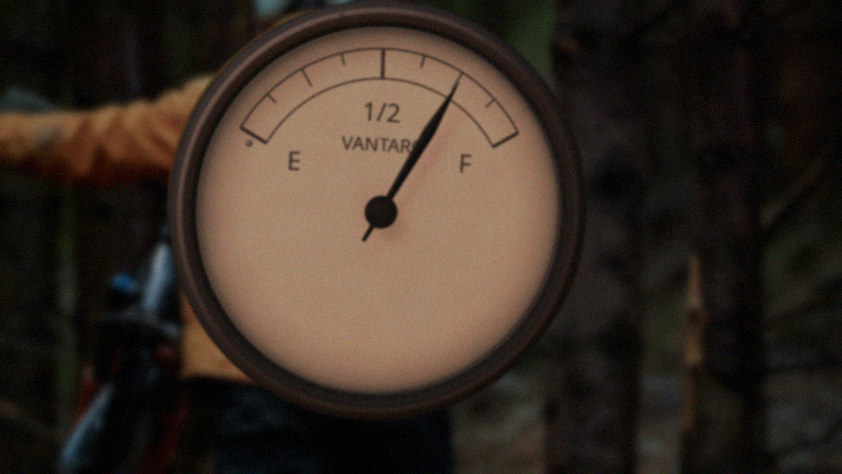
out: 0.75
